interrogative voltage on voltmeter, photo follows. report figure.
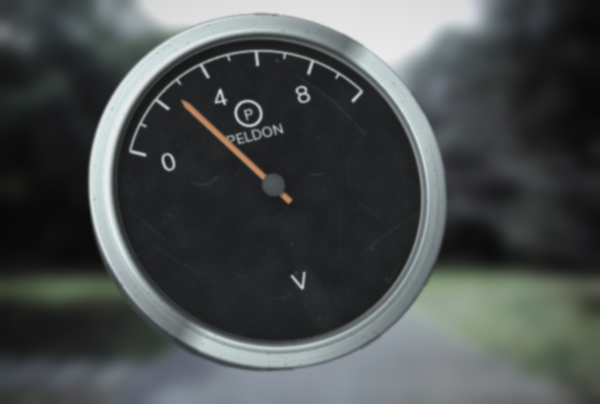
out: 2.5 V
